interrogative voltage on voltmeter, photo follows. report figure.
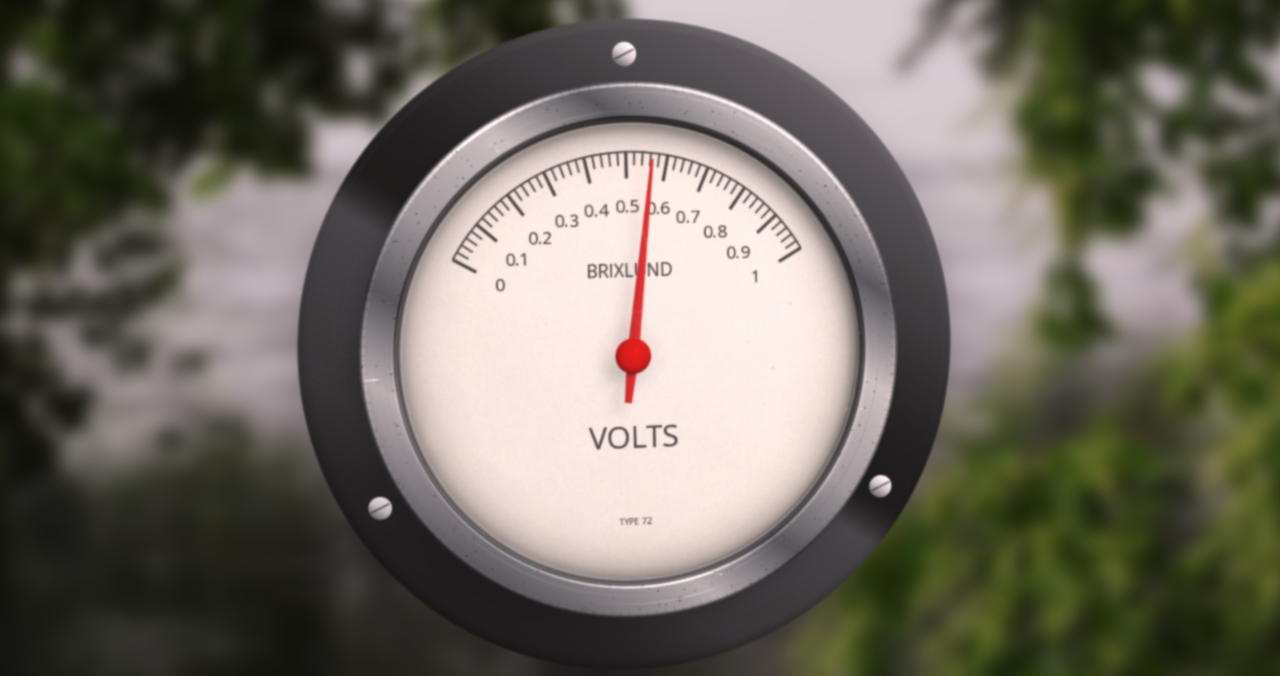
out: 0.56 V
